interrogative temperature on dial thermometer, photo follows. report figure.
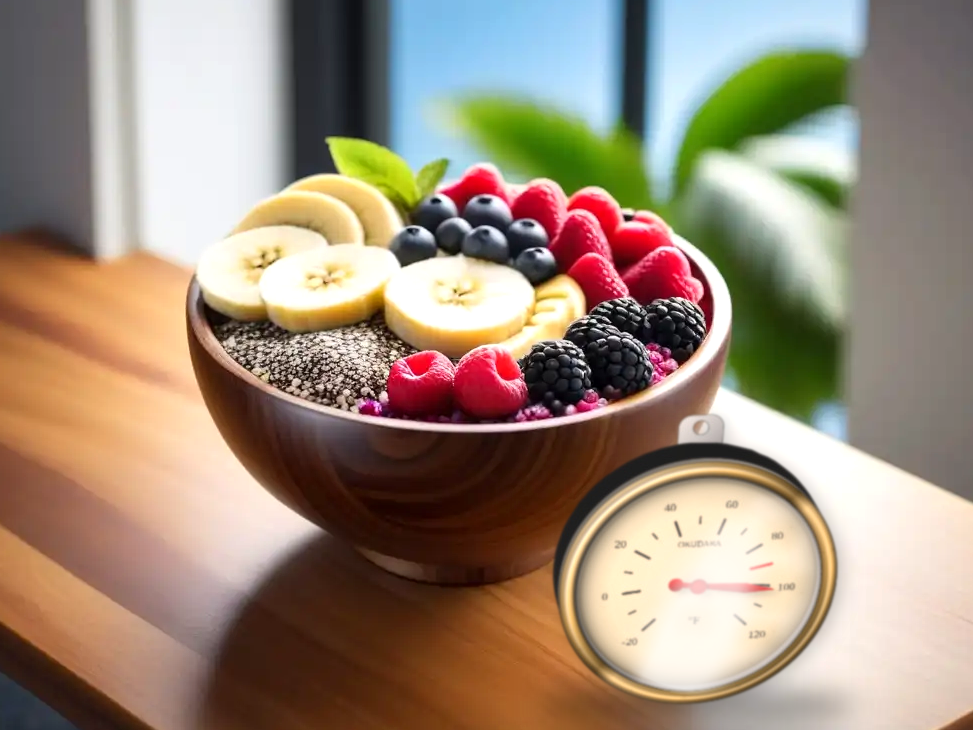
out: 100 °F
